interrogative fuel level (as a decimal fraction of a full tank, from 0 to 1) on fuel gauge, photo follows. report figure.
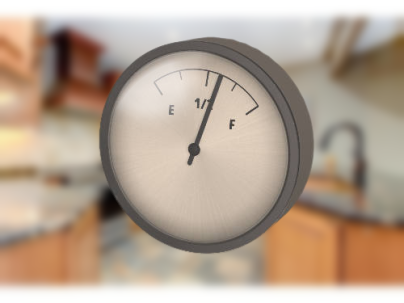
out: 0.625
